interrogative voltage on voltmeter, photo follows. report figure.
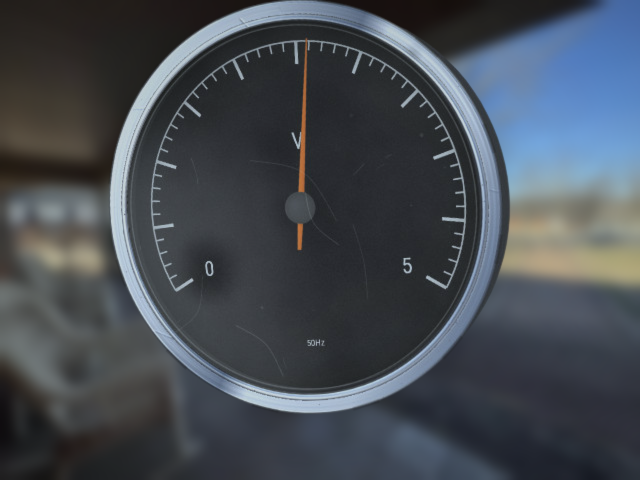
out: 2.6 V
